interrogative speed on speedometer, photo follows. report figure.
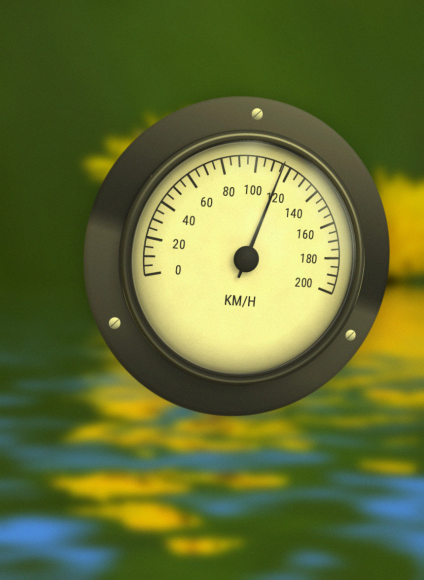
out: 115 km/h
